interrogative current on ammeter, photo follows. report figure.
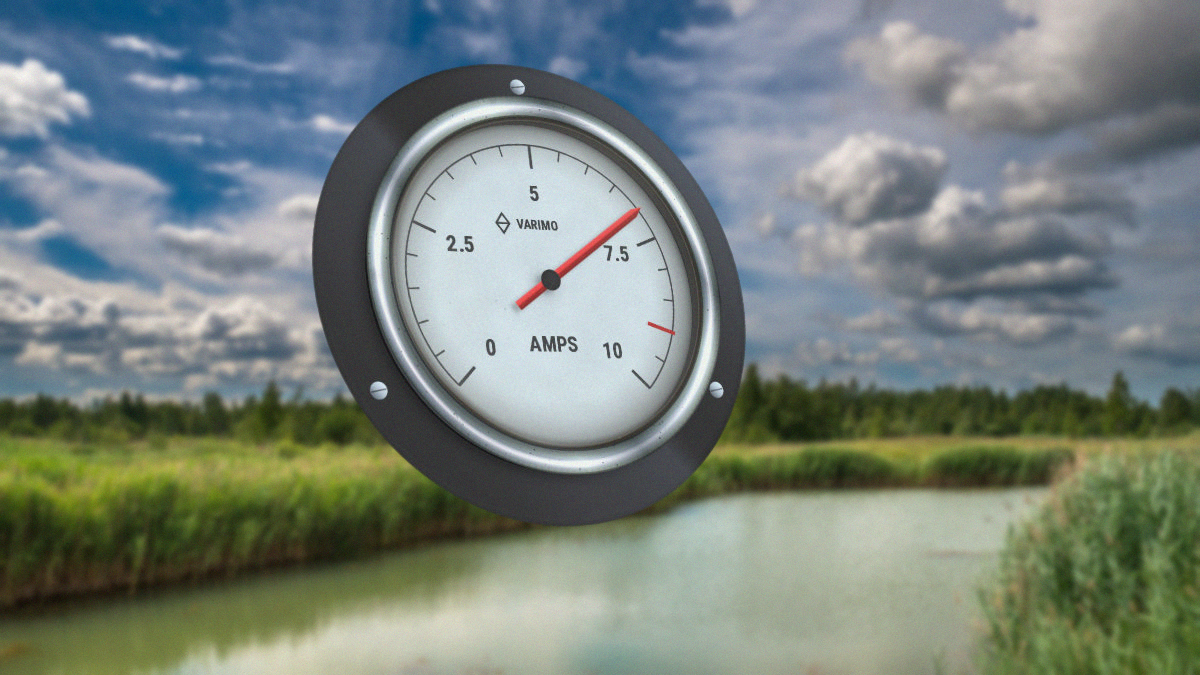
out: 7 A
